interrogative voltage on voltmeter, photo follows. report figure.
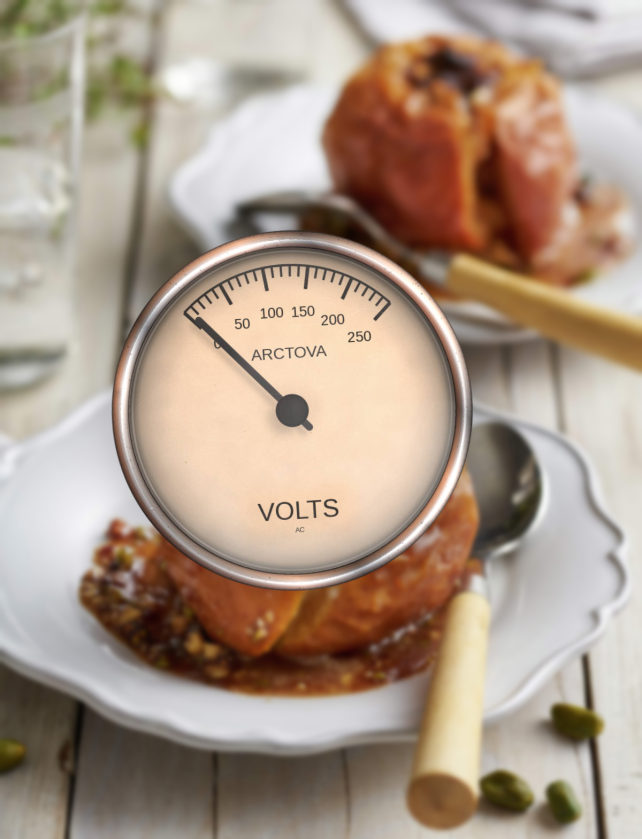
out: 5 V
